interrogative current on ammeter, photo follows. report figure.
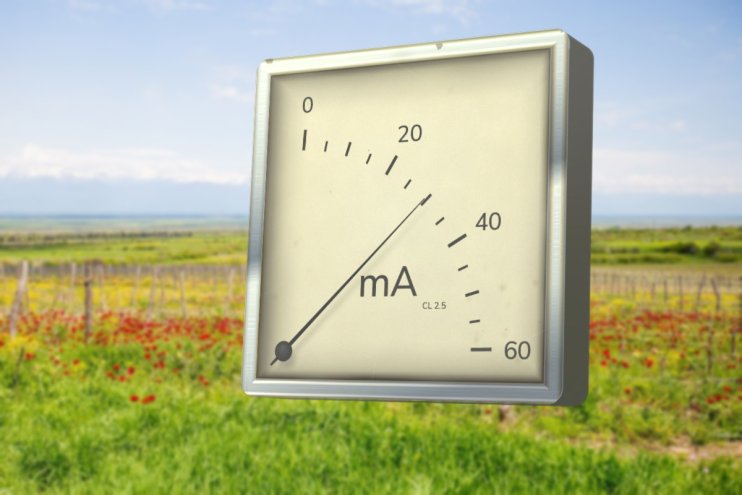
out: 30 mA
